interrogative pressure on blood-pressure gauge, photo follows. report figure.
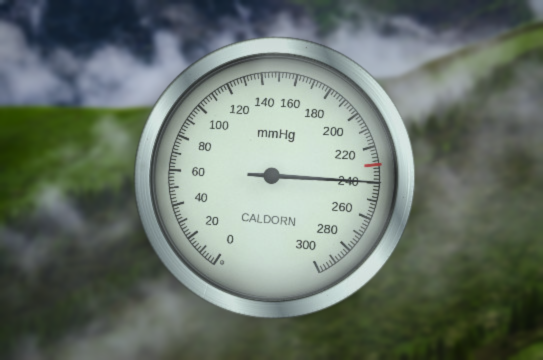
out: 240 mmHg
